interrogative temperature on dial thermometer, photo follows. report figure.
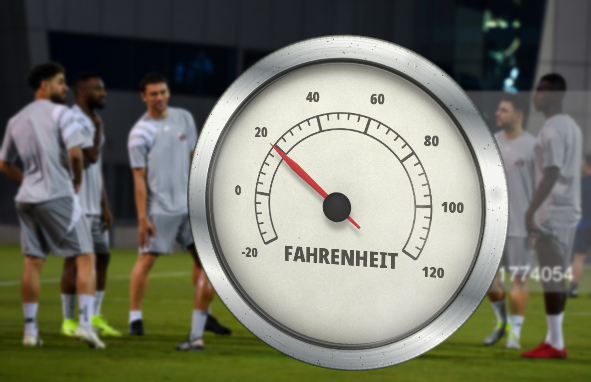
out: 20 °F
